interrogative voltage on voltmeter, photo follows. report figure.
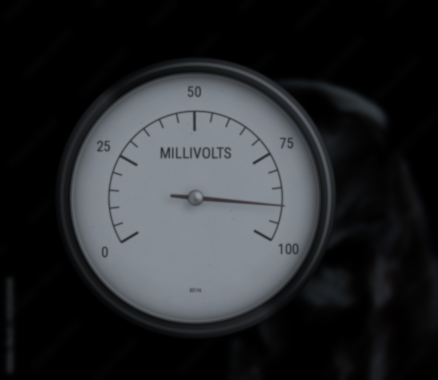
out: 90 mV
